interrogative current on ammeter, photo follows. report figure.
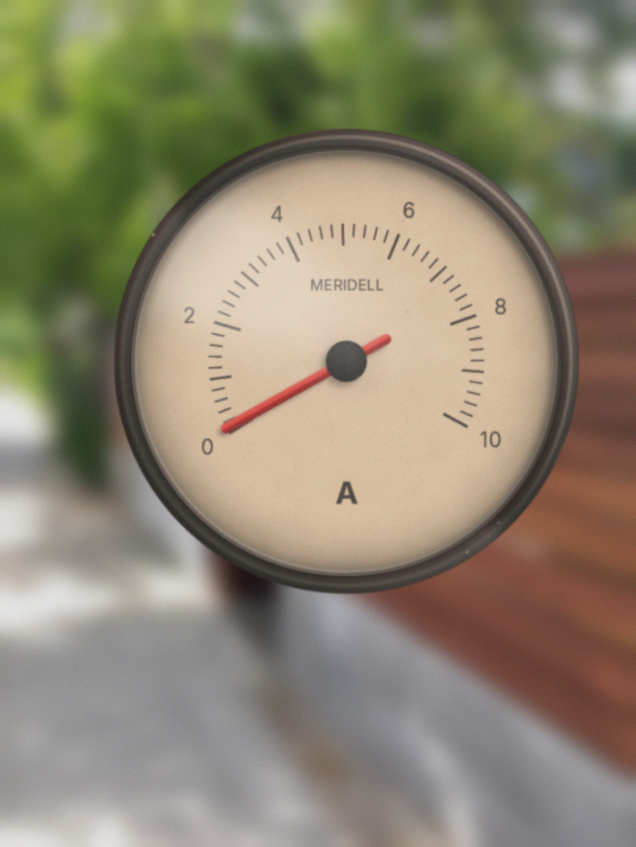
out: 0.1 A
